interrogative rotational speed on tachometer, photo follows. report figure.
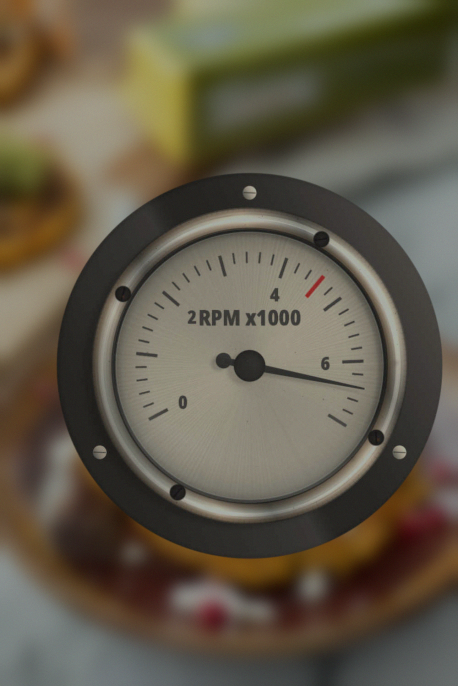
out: 6400 rpm
